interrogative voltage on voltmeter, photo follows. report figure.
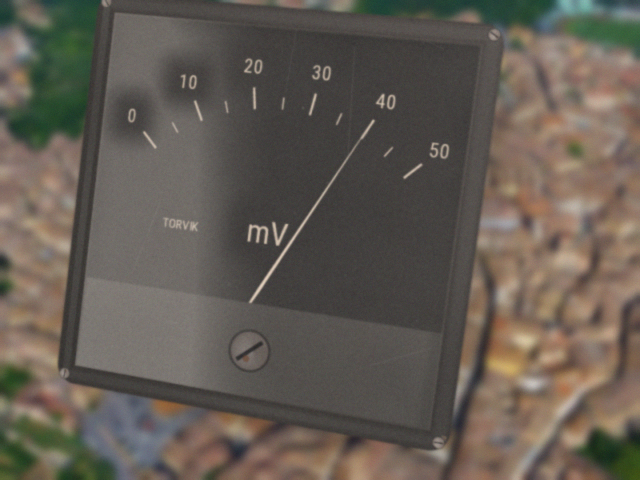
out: 40 mV
